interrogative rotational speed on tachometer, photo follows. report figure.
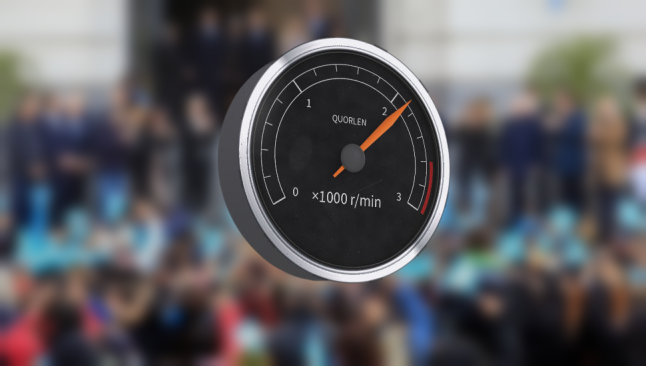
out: 2100 rpm
